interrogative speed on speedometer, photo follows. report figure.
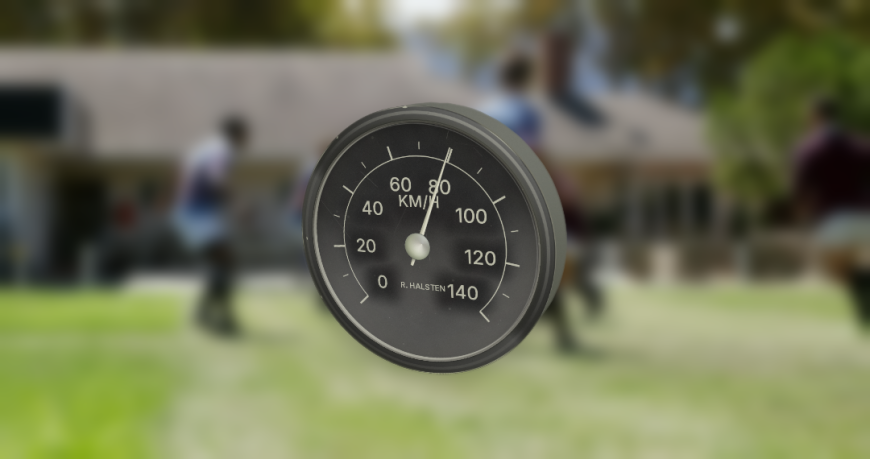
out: 80 km/h
